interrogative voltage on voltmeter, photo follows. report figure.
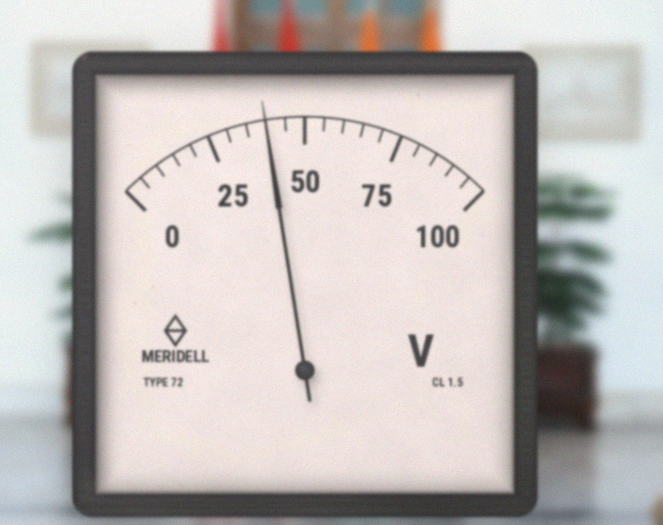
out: 40 V
